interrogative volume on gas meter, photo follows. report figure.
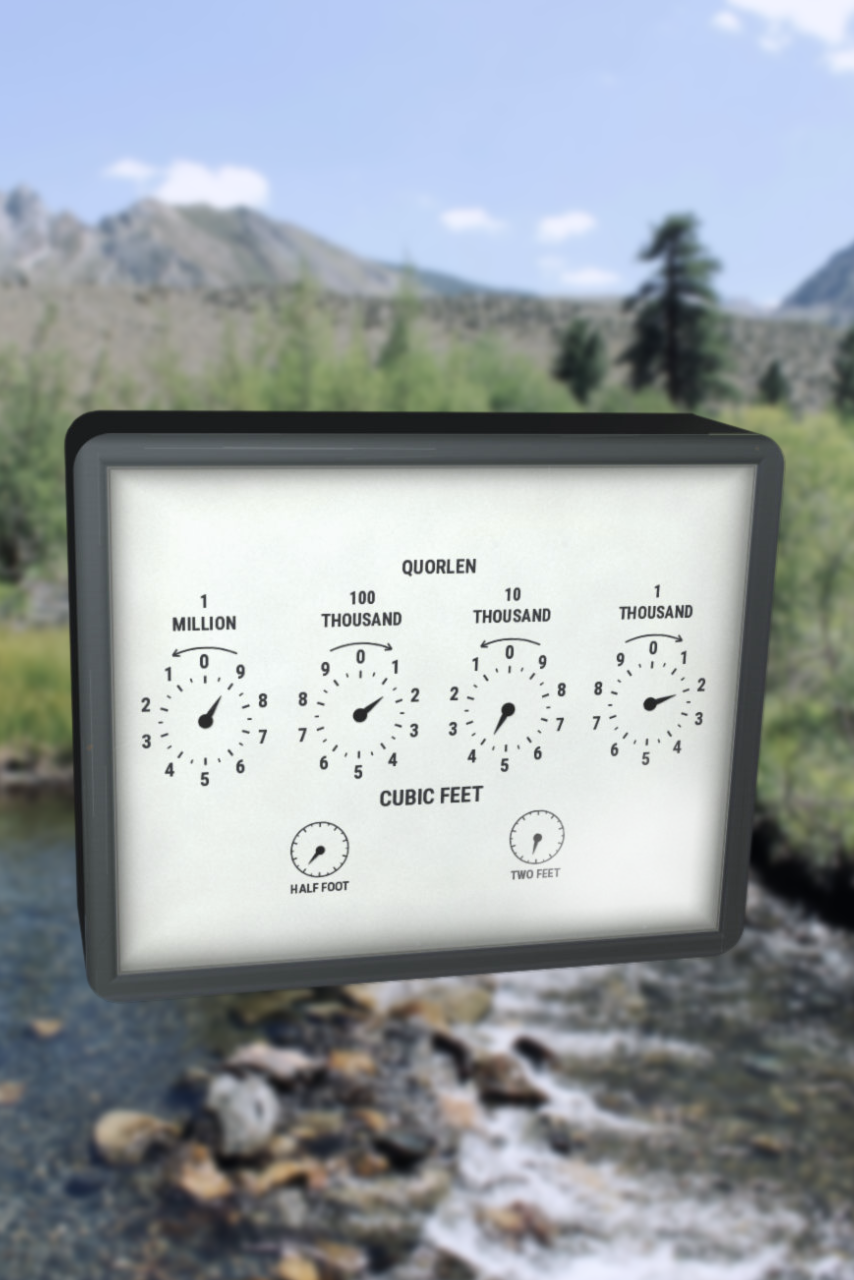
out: 914200 ft³
